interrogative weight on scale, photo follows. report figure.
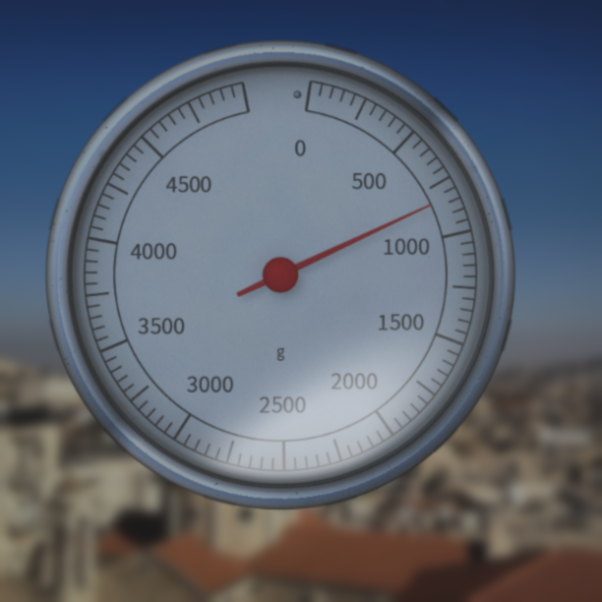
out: 825 g
